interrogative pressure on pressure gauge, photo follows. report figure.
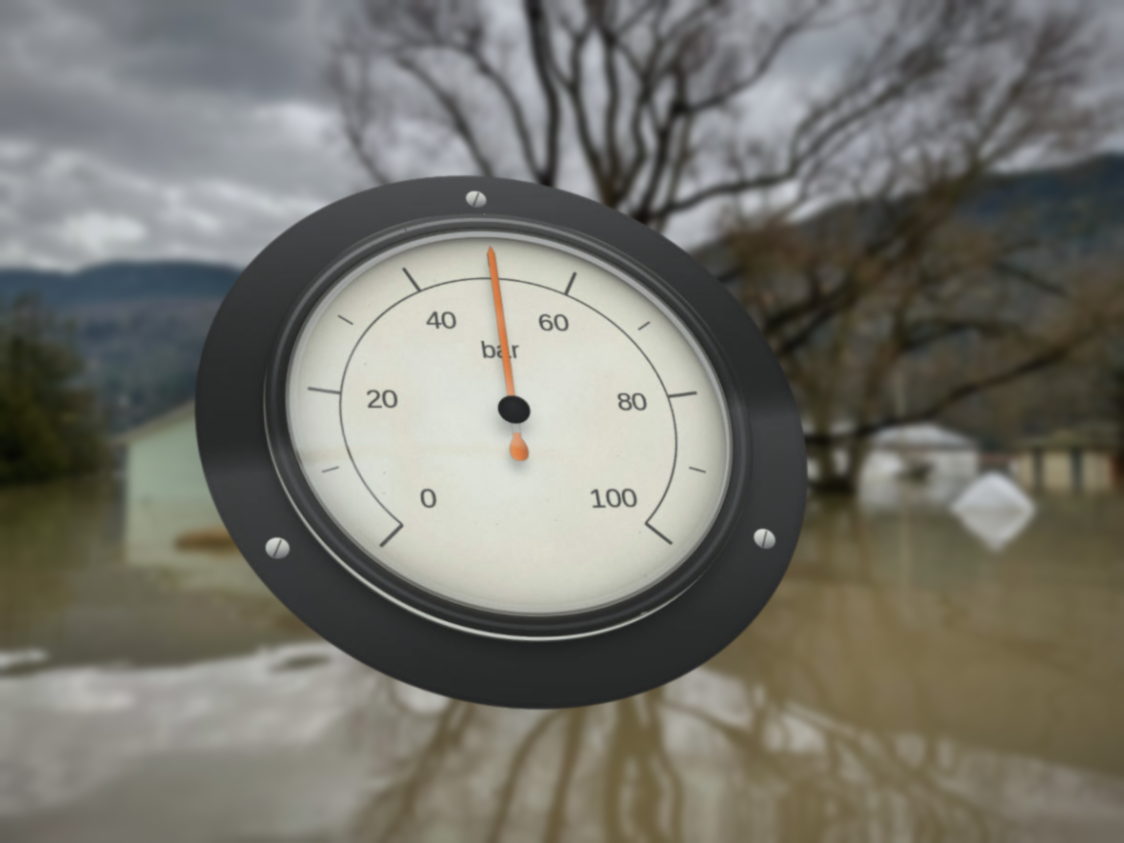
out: 50 bar
